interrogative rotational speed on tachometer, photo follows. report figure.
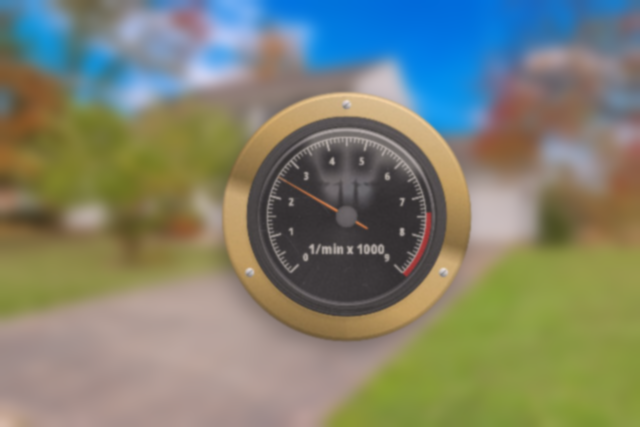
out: 2500 rpm
